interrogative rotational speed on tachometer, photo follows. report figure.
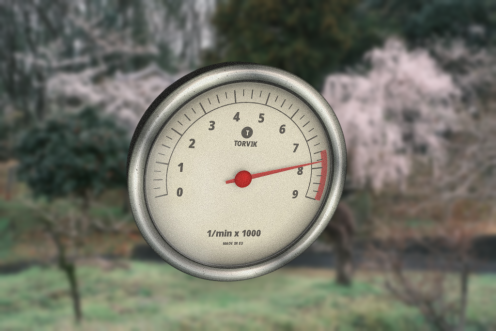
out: 7750 rpm
